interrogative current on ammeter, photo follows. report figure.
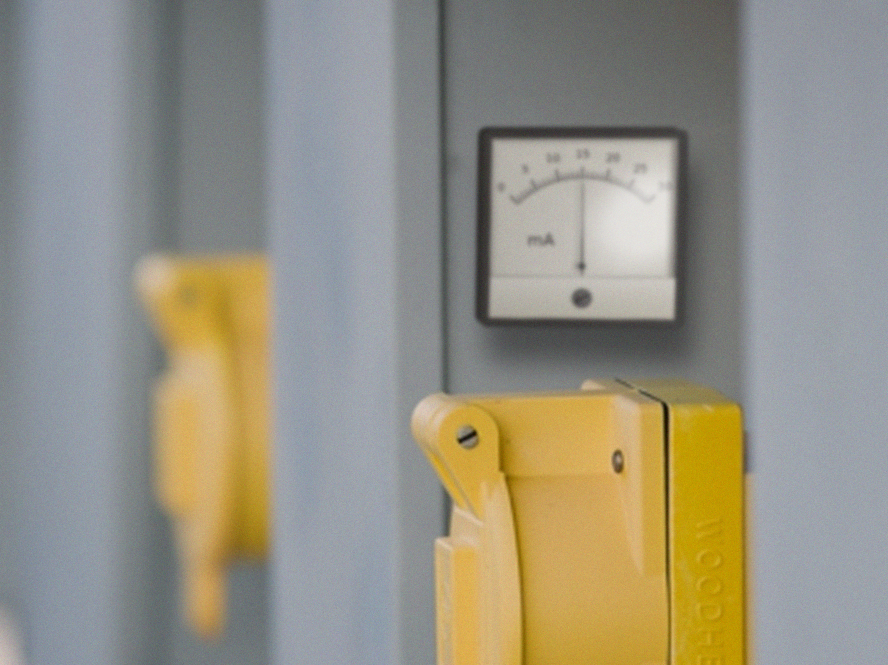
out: 15 mA
